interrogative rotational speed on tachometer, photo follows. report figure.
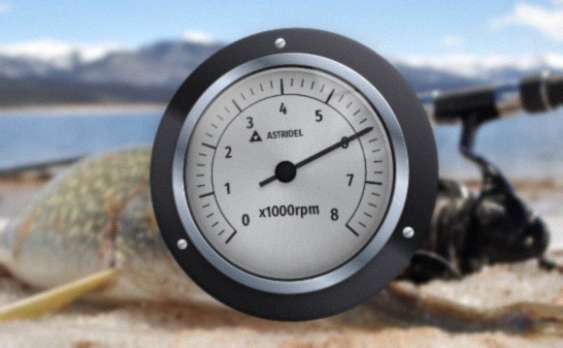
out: 6000 rpm
